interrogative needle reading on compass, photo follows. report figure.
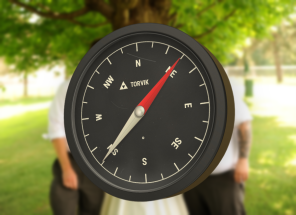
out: 45 °
